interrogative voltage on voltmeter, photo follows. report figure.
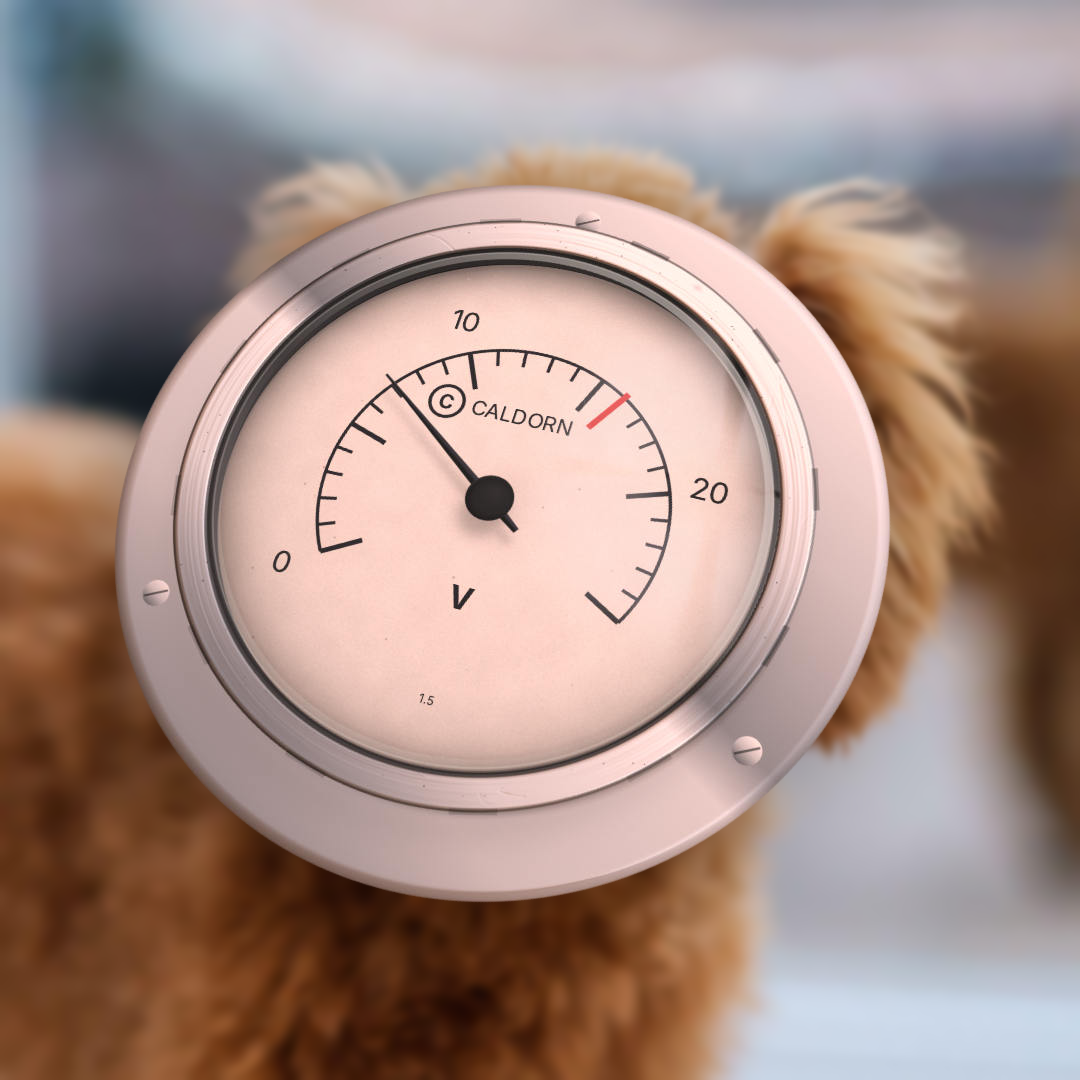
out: 7 V
